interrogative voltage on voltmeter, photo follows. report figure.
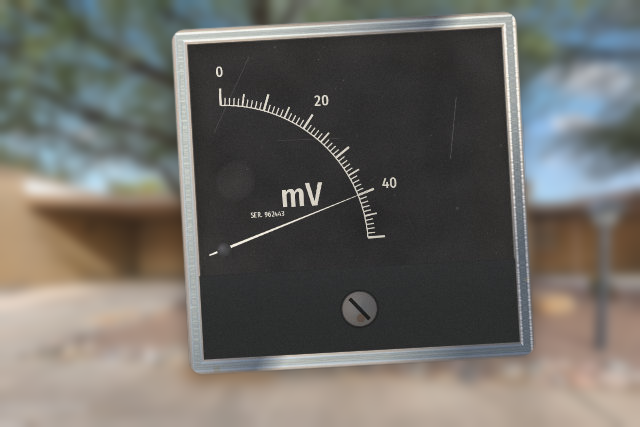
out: 40 mV
